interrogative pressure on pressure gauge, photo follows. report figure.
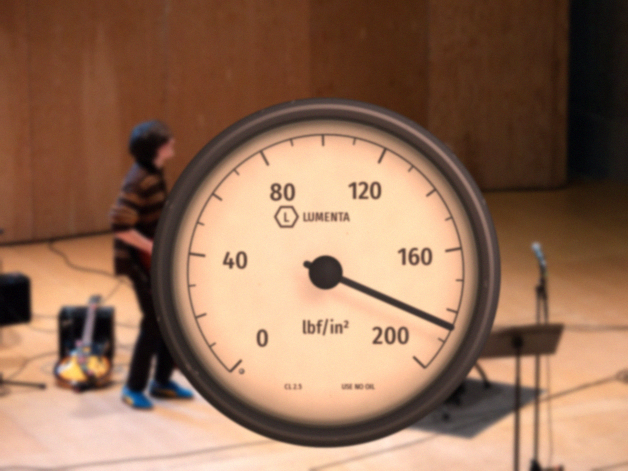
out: 185 psi
